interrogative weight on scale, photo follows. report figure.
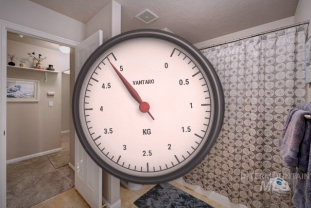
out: 4.9 kg
